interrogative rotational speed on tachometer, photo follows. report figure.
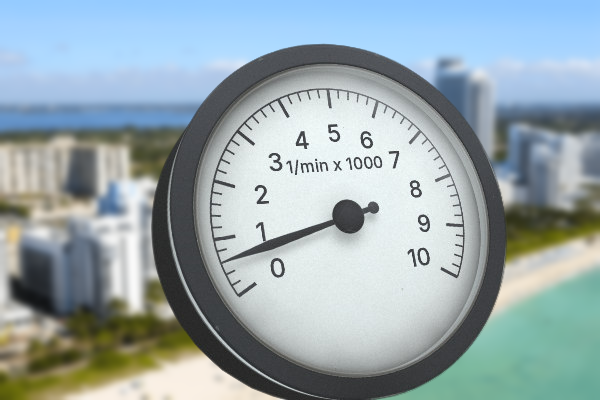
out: 600 rpm
